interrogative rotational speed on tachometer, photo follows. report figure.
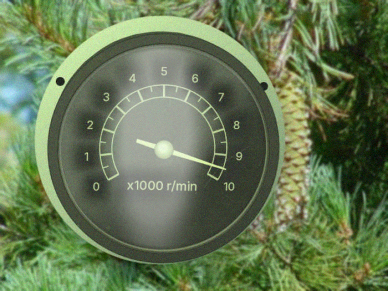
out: 9500 rpm
